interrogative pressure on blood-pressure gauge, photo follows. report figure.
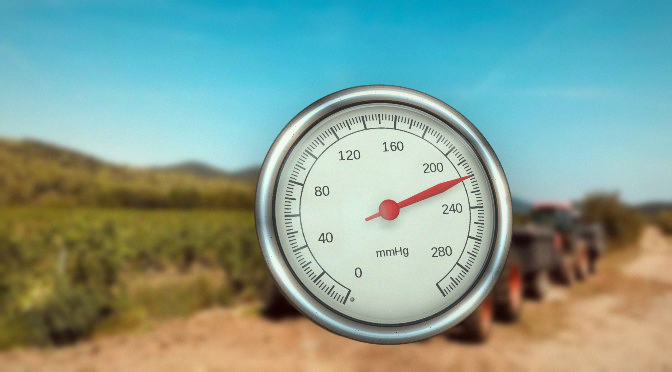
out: 220 mmHg
